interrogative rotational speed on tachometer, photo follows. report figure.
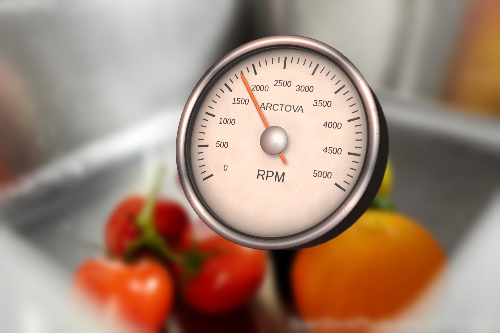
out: 1800 rpm
